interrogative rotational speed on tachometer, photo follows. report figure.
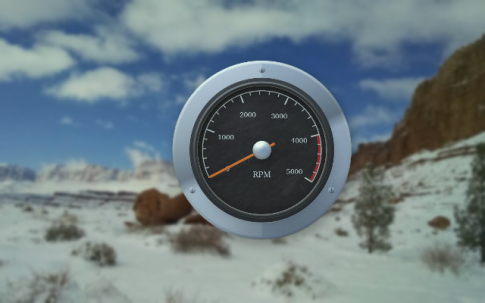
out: 0 rpm
